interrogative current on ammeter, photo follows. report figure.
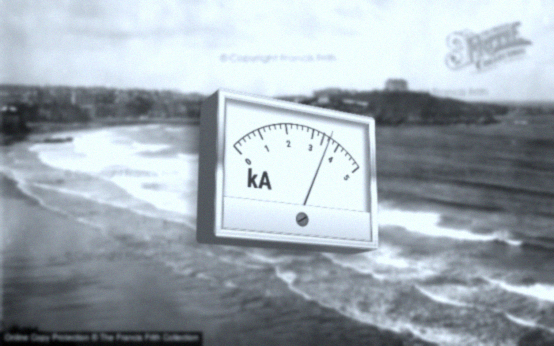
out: 3.6 kA
